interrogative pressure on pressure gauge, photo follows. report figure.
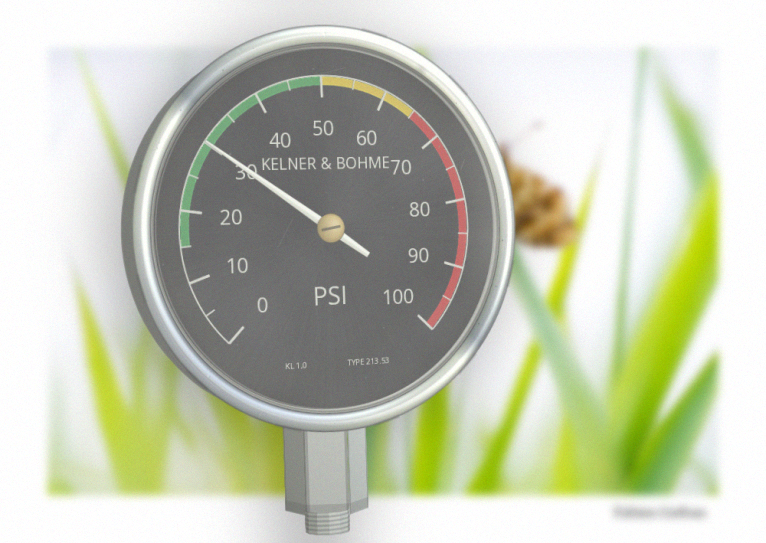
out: 30 psi
